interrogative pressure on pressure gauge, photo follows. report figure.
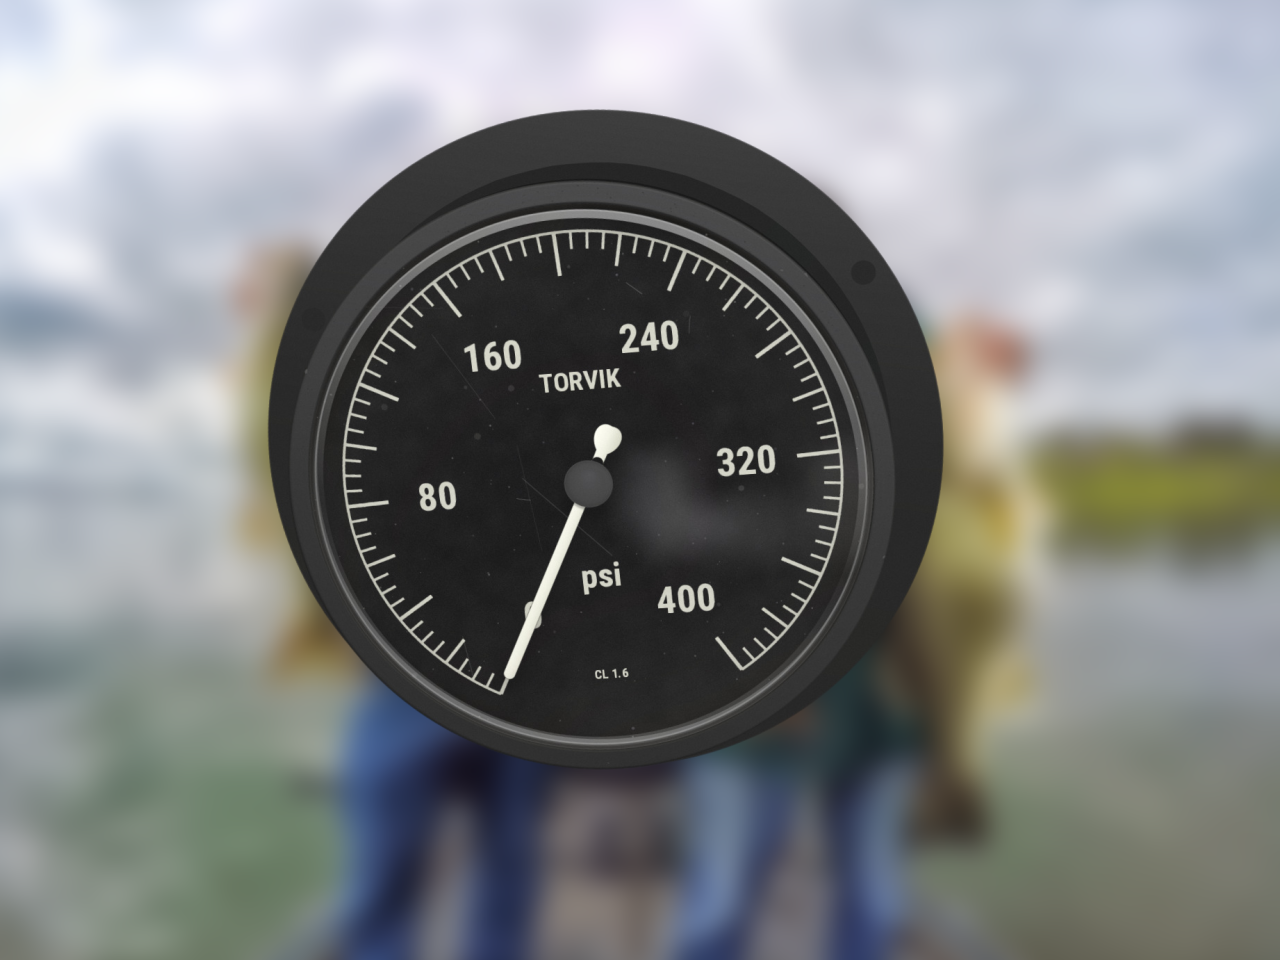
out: 0 psi
